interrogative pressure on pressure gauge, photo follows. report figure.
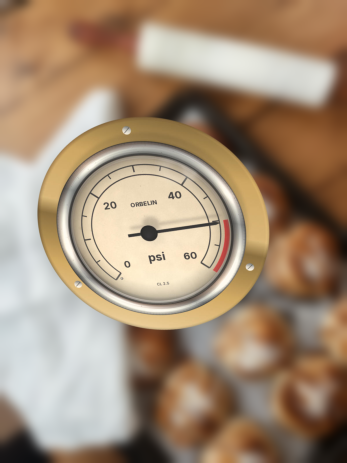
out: 50 psi
